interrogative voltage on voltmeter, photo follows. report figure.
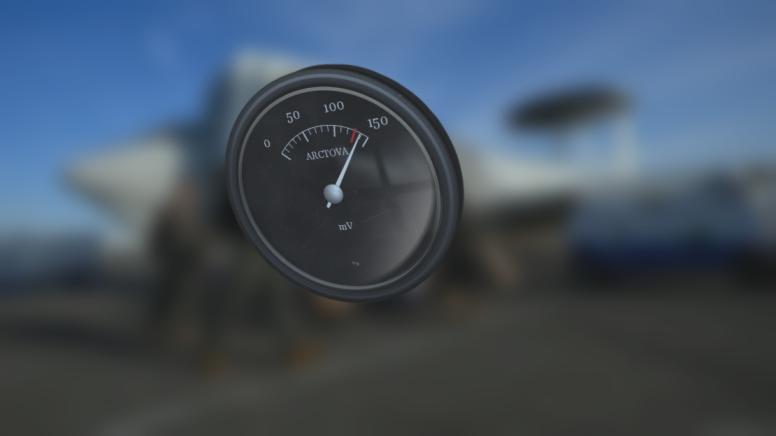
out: 140 mV
